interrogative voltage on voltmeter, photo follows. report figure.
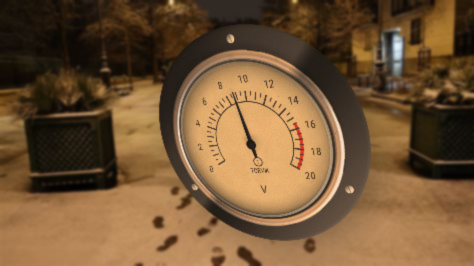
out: 9 V
